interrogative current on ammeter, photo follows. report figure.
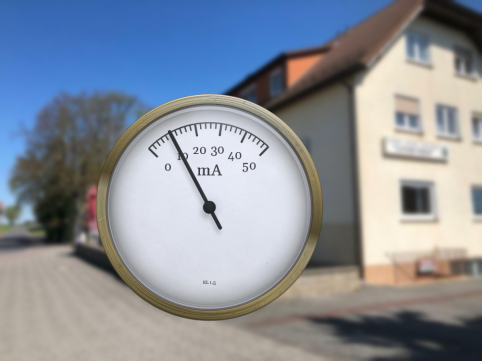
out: 10 mA
